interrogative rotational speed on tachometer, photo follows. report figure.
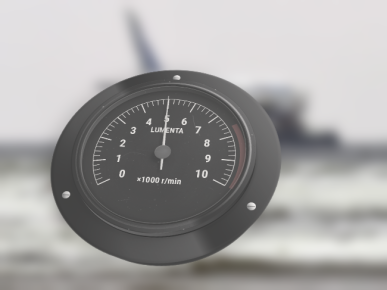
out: 5000 rpm
